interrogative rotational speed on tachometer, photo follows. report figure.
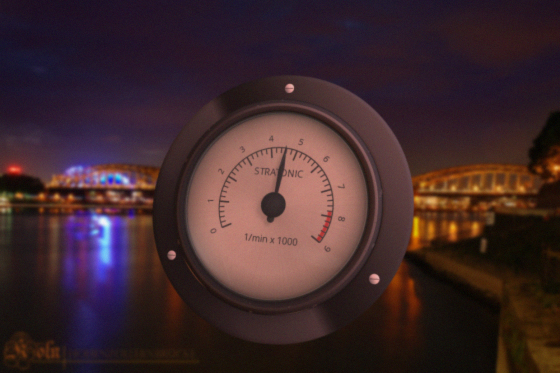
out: 4600 rpm
